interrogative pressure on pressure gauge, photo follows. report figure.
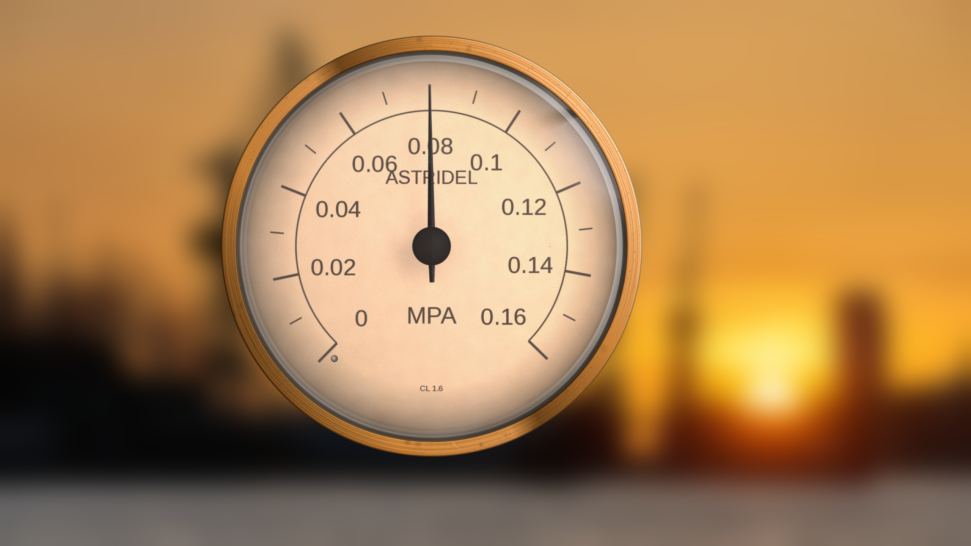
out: 0.08 MPa
